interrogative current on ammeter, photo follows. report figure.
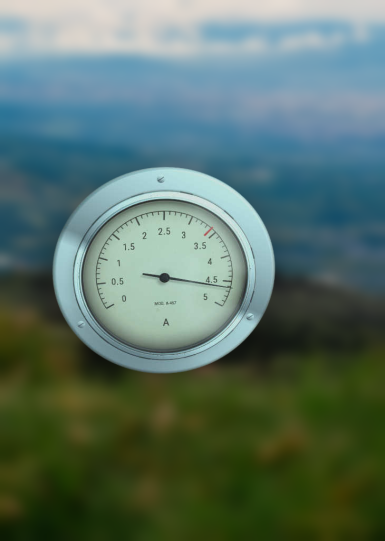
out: 4.6 A
